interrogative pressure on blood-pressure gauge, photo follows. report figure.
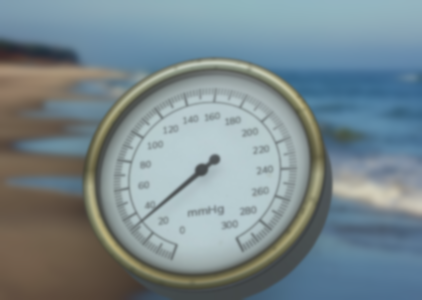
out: 30 mmHg
